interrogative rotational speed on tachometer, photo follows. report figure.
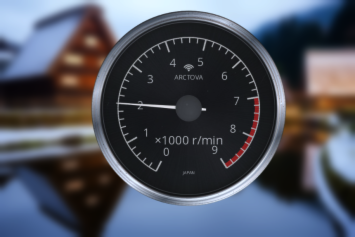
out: 2000 rpm
